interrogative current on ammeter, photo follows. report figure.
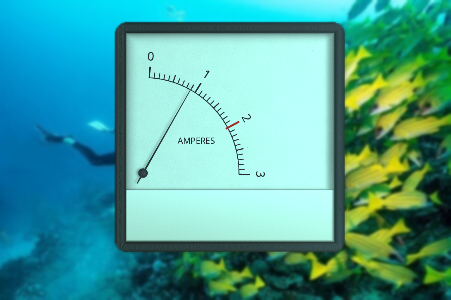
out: 0.9 A
